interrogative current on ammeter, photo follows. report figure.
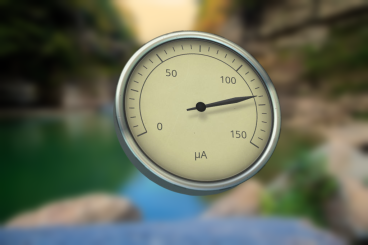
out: 120 µA
